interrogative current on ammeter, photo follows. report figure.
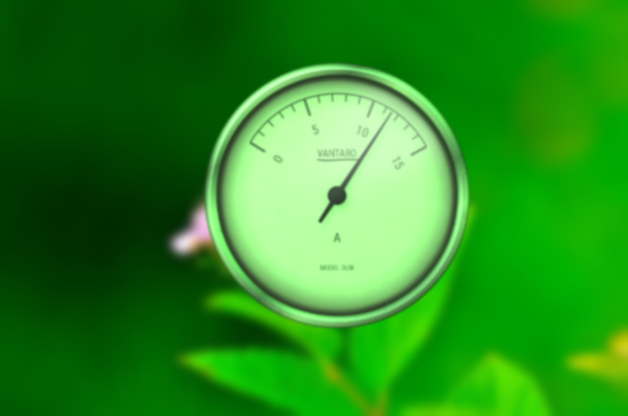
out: 11.5 A
